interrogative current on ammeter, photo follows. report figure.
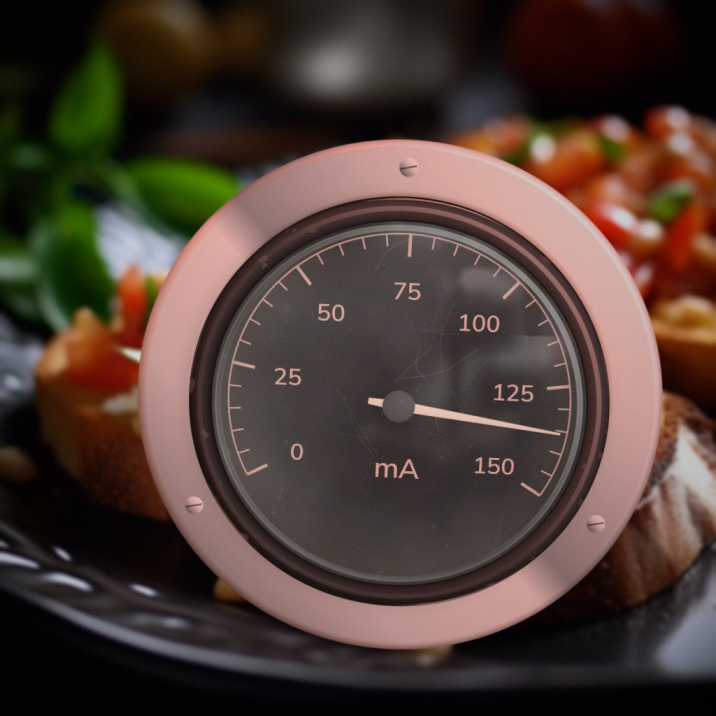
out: 135 mA
